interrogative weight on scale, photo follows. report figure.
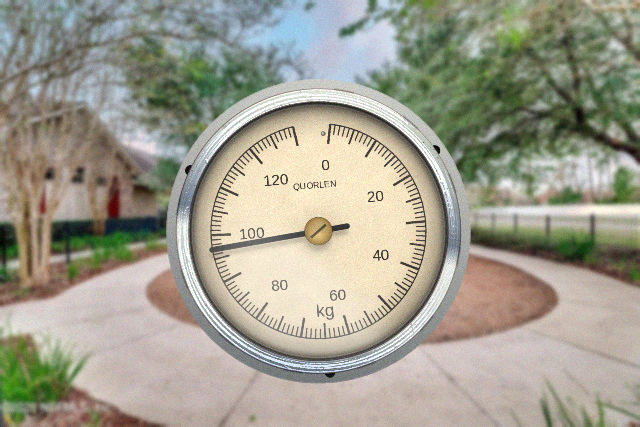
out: 97 kg
